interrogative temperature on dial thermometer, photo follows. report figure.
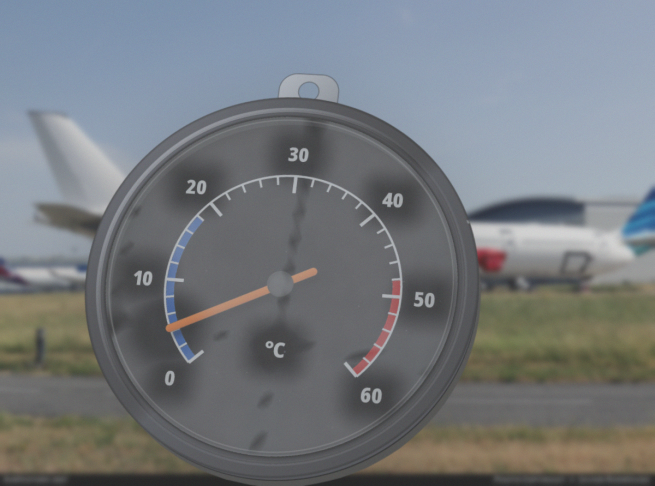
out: 4 °C
